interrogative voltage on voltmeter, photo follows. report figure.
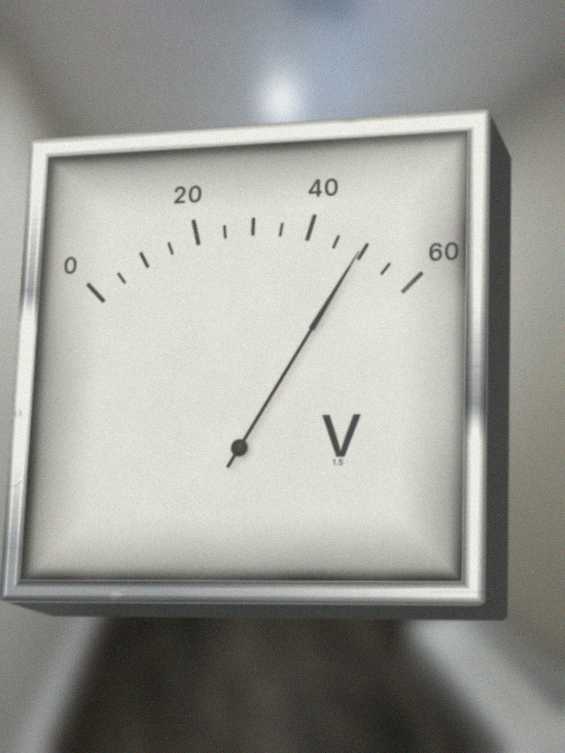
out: 50 V
